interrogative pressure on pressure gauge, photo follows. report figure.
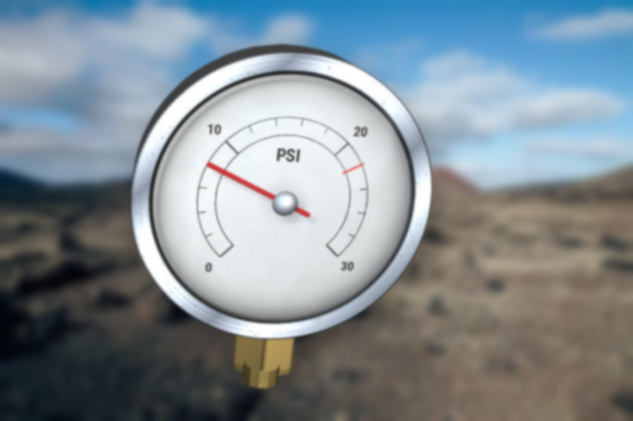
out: 8 psi
